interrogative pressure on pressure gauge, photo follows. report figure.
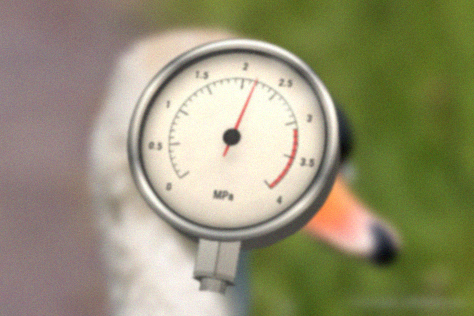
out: 2.2 MPa
